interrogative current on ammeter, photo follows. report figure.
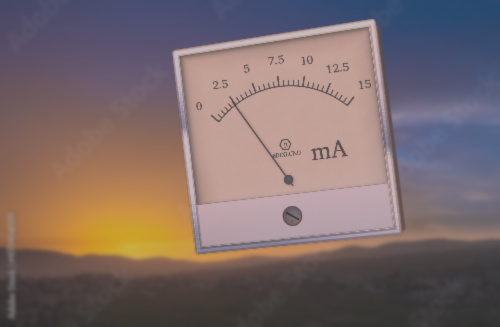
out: 2.5 mA
